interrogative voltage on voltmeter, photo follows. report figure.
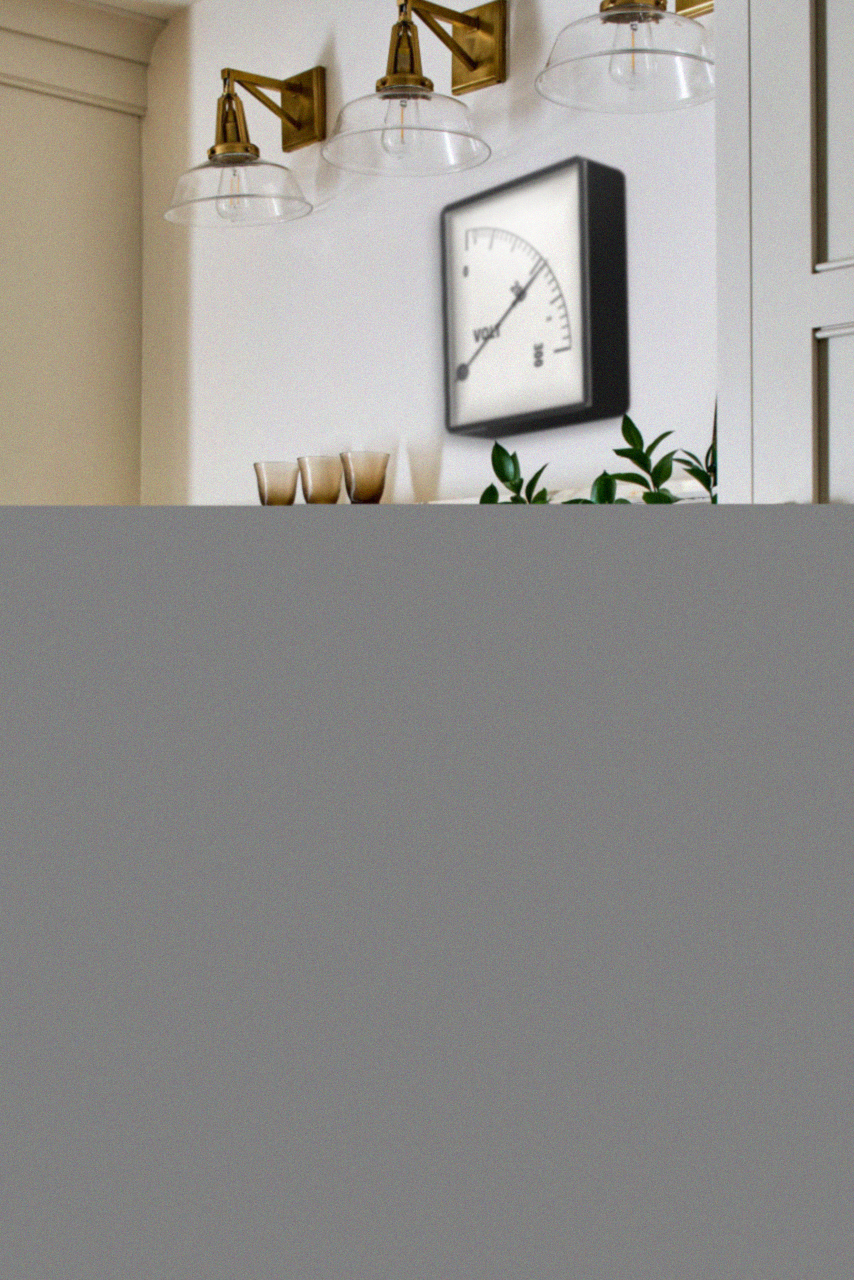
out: 210 V
